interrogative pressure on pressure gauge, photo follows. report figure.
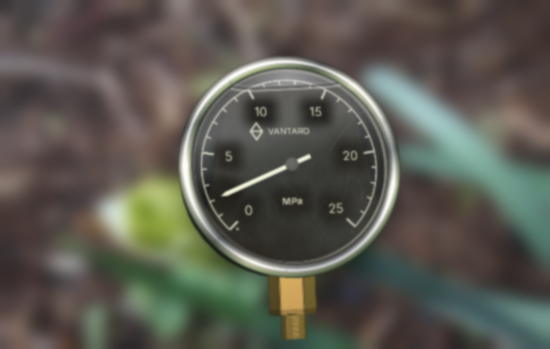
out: 2 MPa
